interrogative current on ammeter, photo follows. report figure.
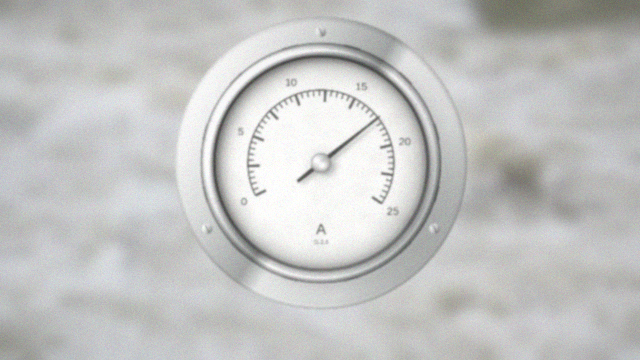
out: 17.5 A
